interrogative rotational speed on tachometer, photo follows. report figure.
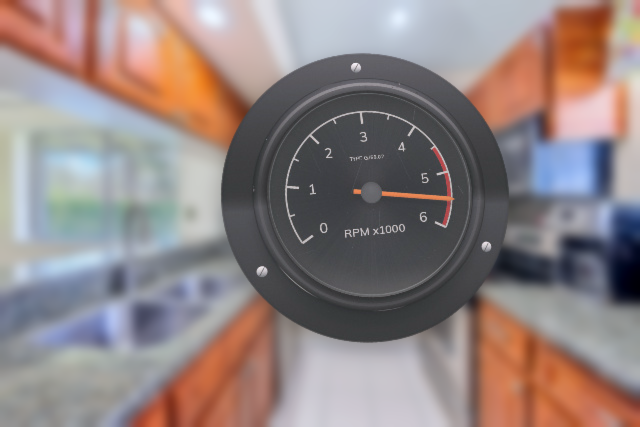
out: 5500 rpm
